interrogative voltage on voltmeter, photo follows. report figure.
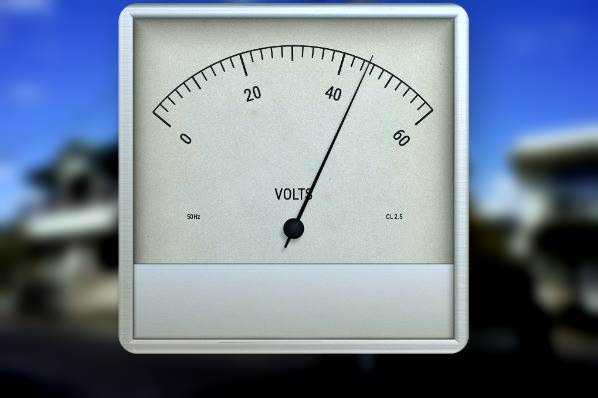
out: 45 V
